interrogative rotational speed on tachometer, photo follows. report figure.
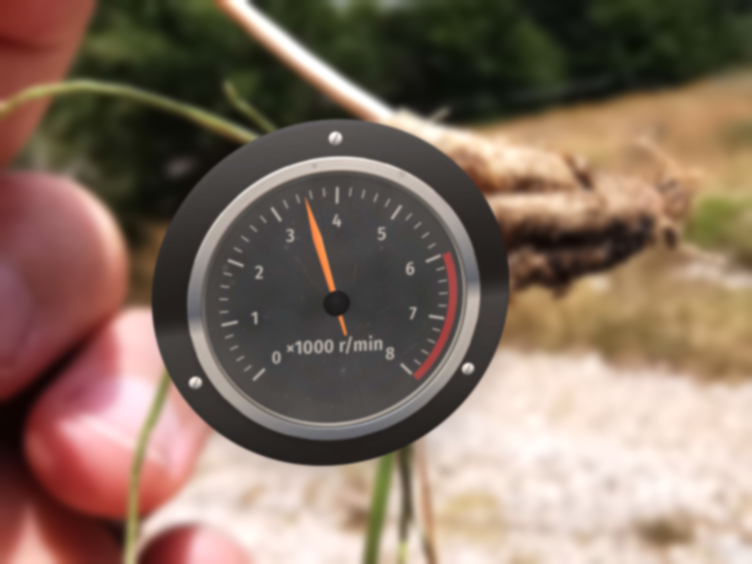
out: 3500 rpm
